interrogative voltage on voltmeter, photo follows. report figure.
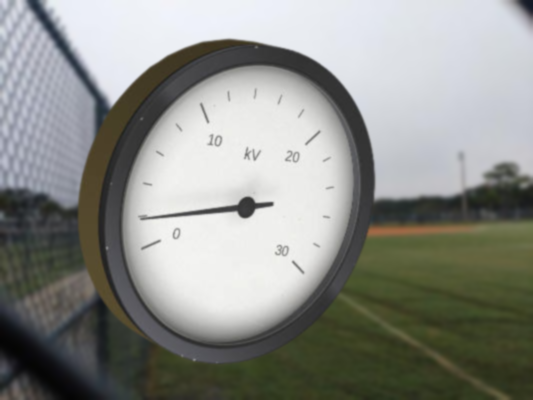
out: 2 kV
